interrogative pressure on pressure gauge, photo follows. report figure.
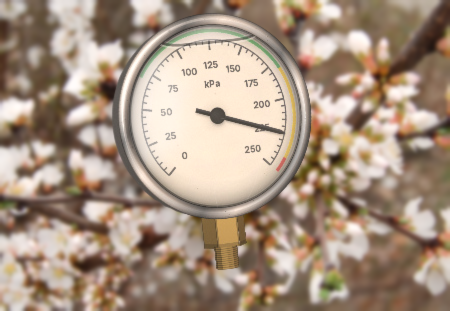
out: 225 kPa
